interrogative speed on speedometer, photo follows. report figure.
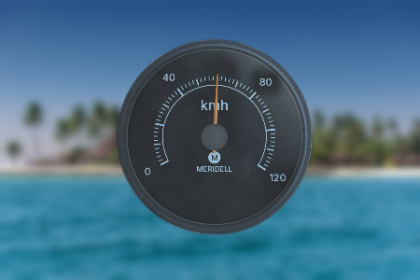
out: 60 km/h
